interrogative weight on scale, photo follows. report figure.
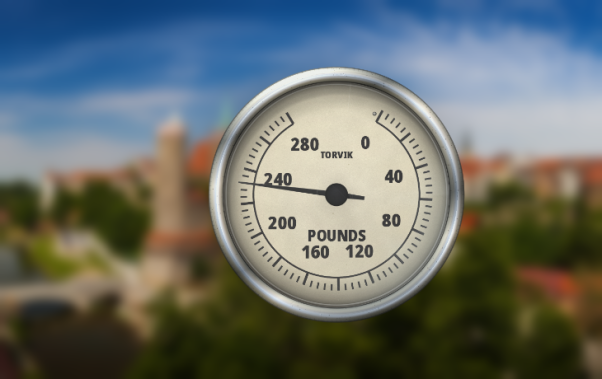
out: 232 lb
